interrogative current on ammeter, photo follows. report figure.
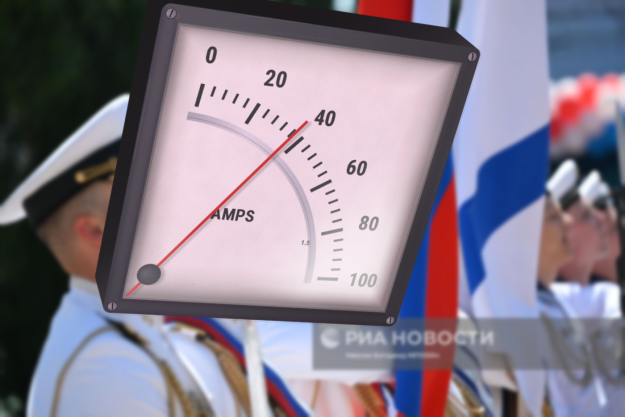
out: 36 A
